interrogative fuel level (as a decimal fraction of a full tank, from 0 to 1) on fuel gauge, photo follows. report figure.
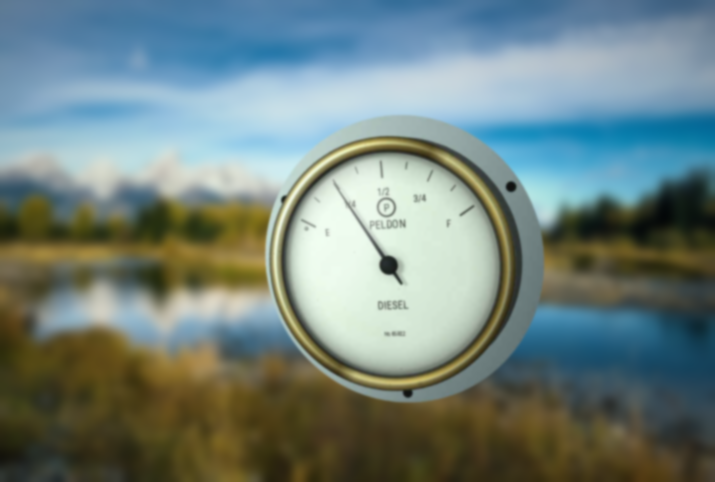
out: 0.25
